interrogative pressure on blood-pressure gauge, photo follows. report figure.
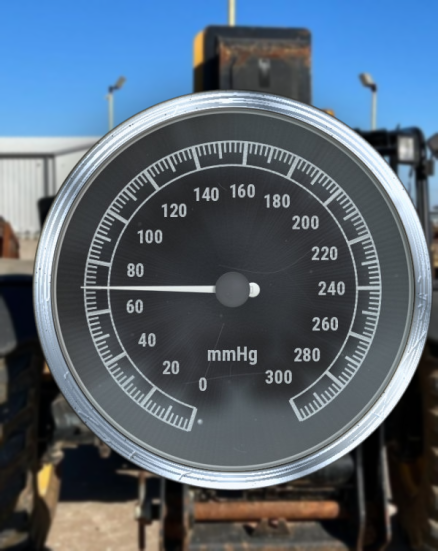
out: 70 mmHg
